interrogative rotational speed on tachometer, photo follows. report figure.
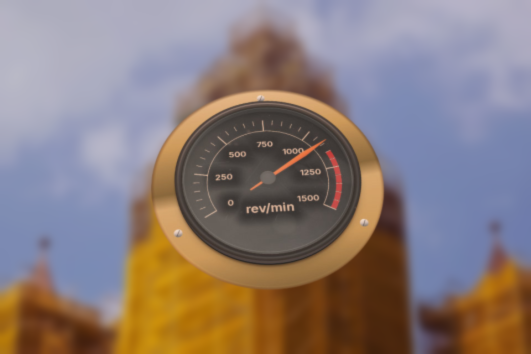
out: 1100 rpm
